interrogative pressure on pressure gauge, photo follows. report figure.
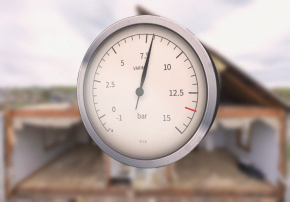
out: 8 bar
